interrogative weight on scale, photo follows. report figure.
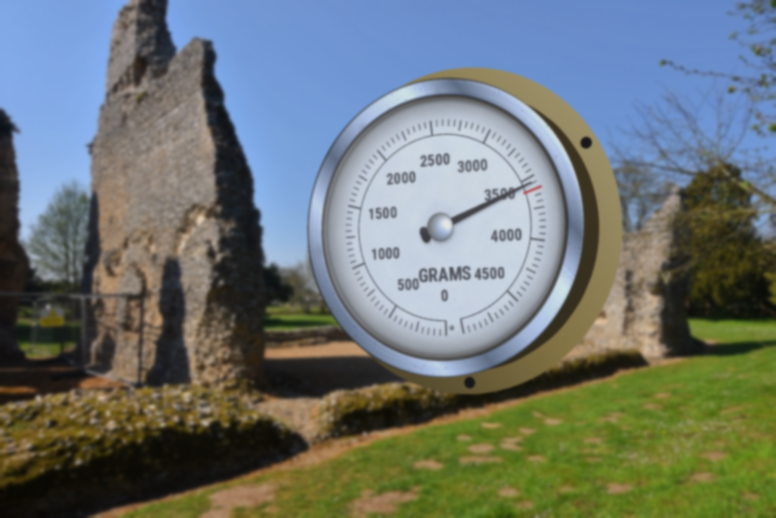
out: 3550 g
